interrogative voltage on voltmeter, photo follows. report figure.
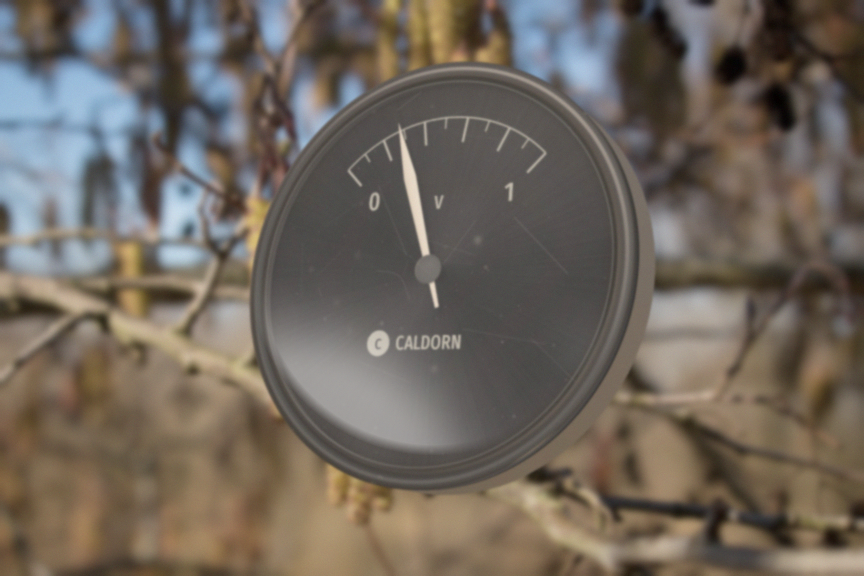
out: 0.3 V
